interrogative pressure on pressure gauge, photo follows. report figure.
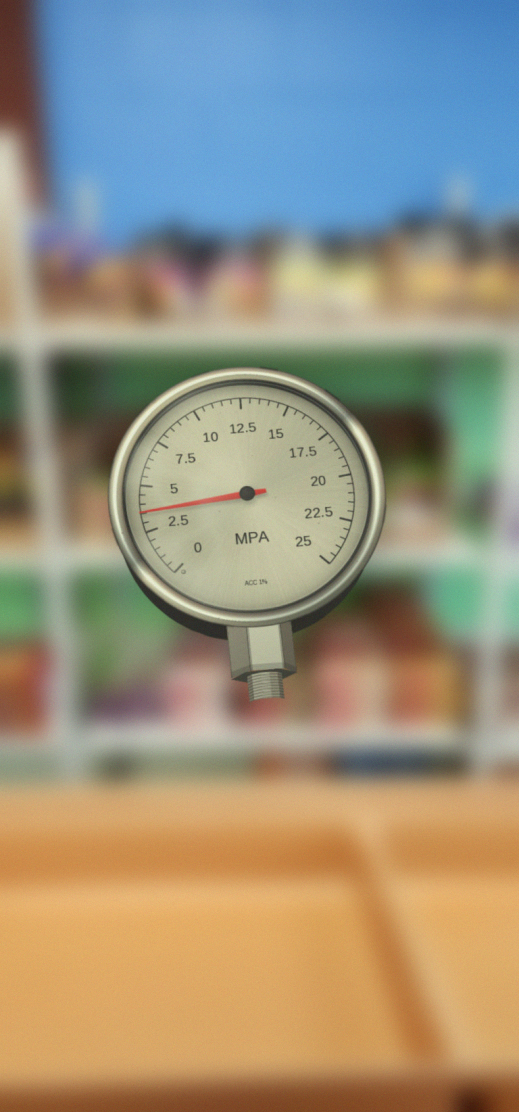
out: 3.5 MPa
